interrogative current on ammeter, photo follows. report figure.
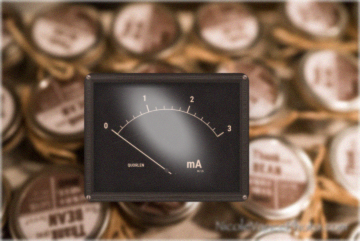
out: 0 mA
